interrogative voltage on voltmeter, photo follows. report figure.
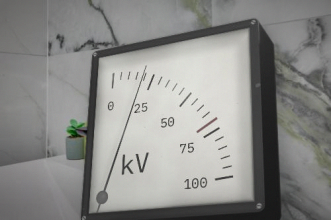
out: 20 kV
